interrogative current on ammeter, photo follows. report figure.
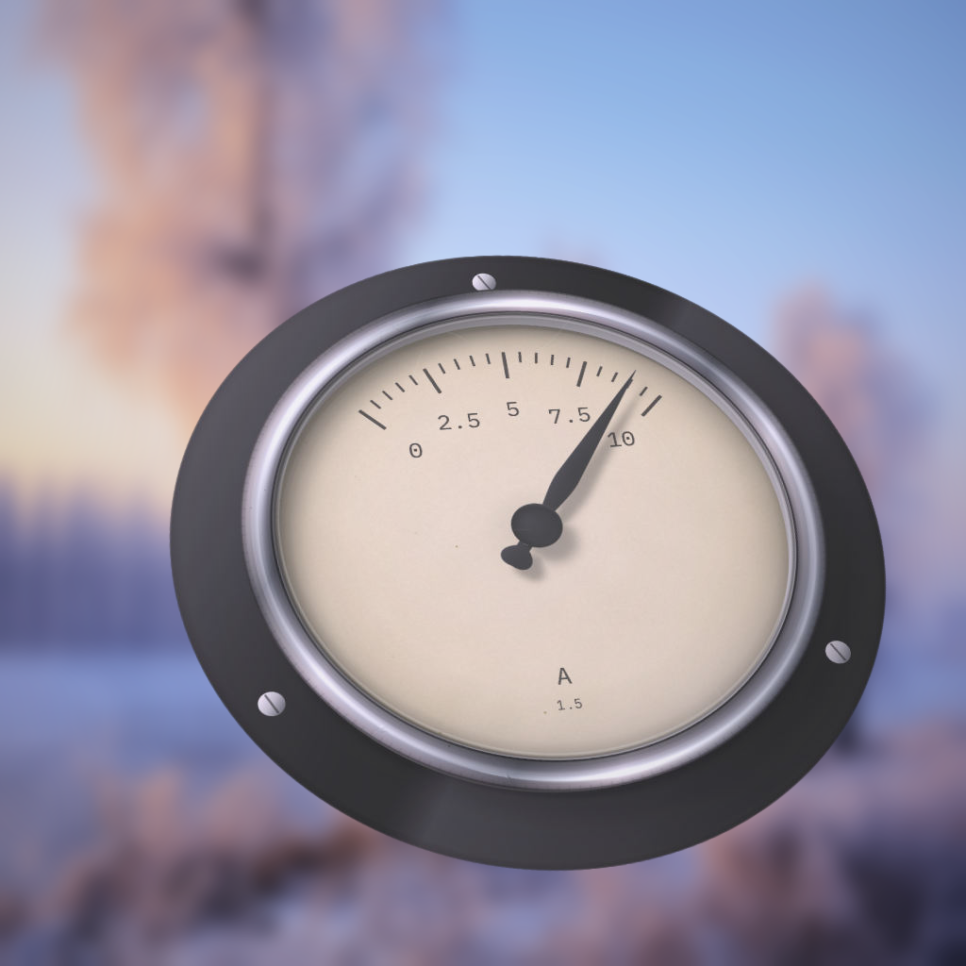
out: 9 A
